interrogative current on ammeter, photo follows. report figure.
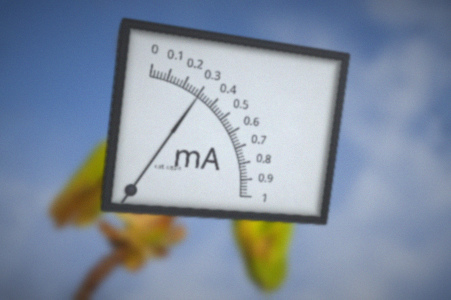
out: 0.3 mA
